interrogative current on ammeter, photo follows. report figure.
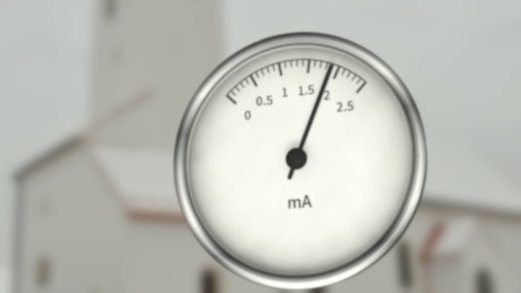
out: 1.9 mA
